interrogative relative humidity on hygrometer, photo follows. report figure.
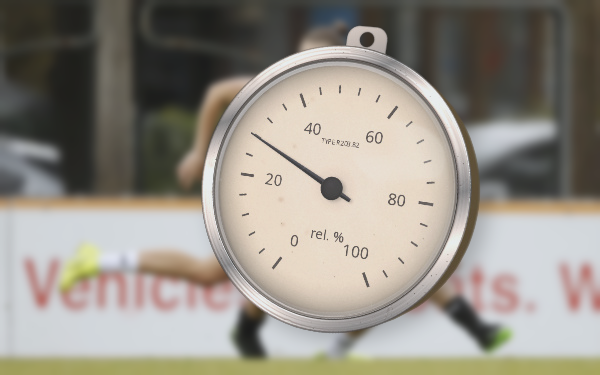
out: 28 %
